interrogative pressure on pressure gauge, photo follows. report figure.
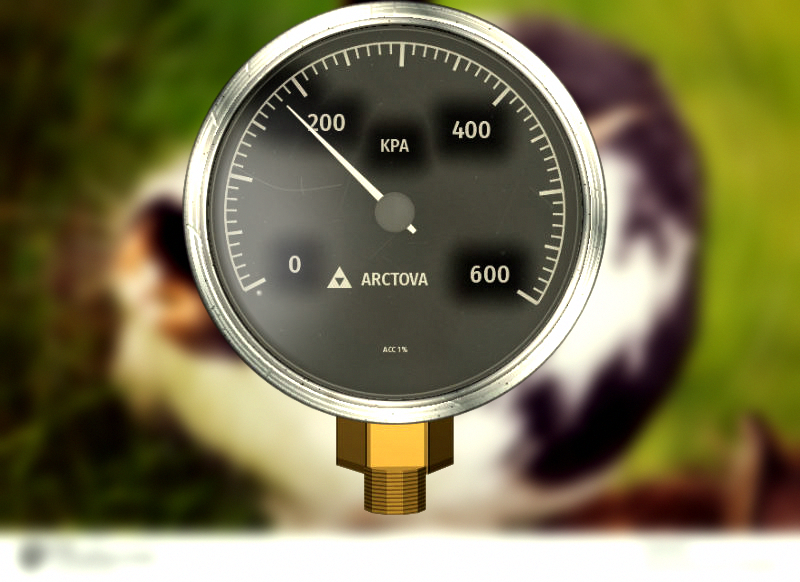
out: 180 kPa
